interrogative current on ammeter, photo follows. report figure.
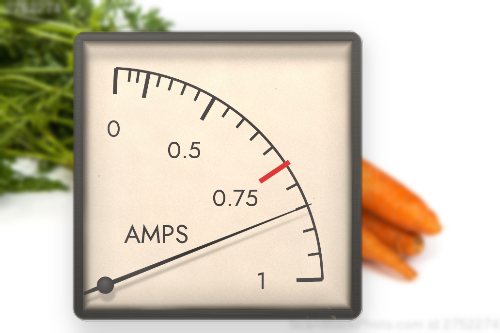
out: 0.85 A
